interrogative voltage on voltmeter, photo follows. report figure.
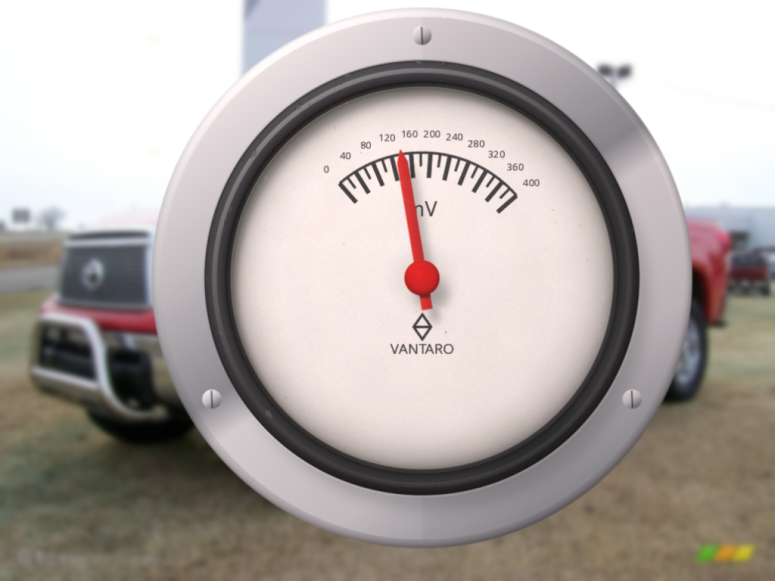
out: 140 mV
